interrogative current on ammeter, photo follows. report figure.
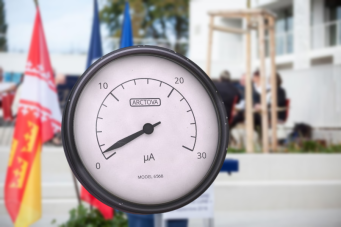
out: 1 µA
